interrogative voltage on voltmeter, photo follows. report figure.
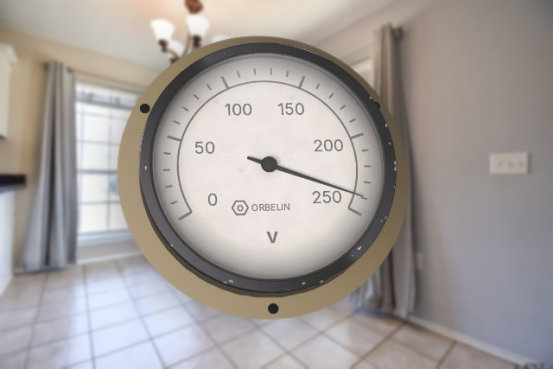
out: 240 V
